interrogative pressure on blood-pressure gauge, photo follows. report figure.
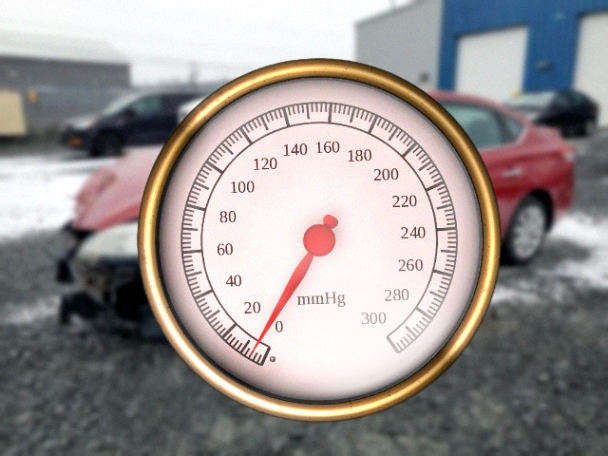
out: 6 mmHg
